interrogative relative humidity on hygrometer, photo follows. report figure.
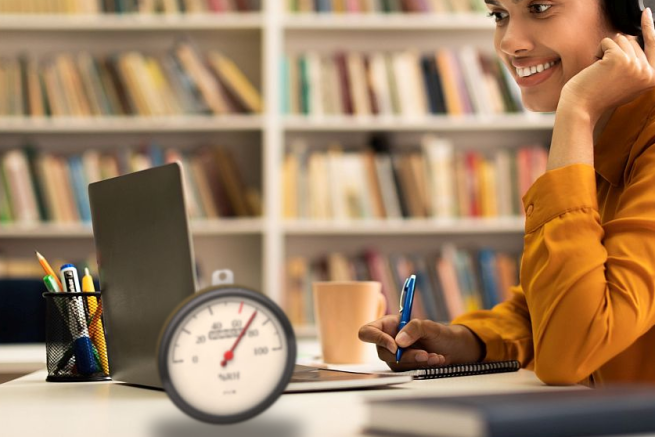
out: 70 %
